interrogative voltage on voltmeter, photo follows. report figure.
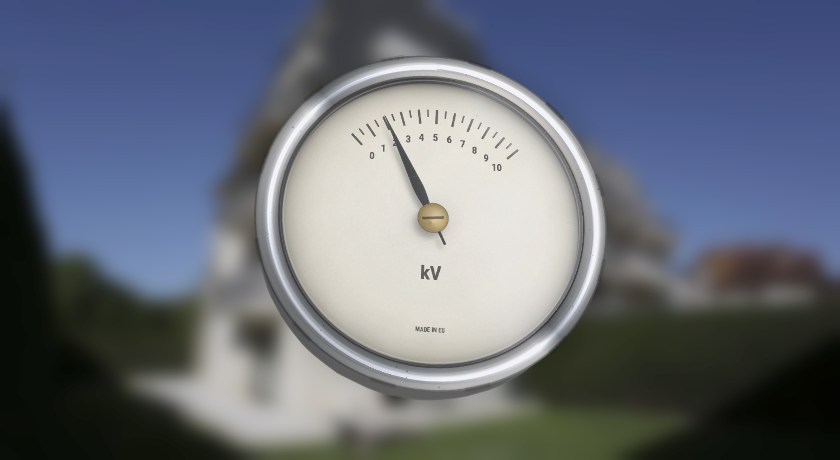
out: 2 kV
